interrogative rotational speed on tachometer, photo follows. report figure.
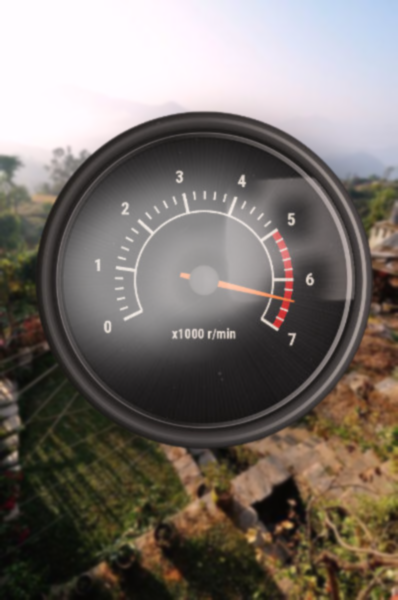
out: 6400 rpm
